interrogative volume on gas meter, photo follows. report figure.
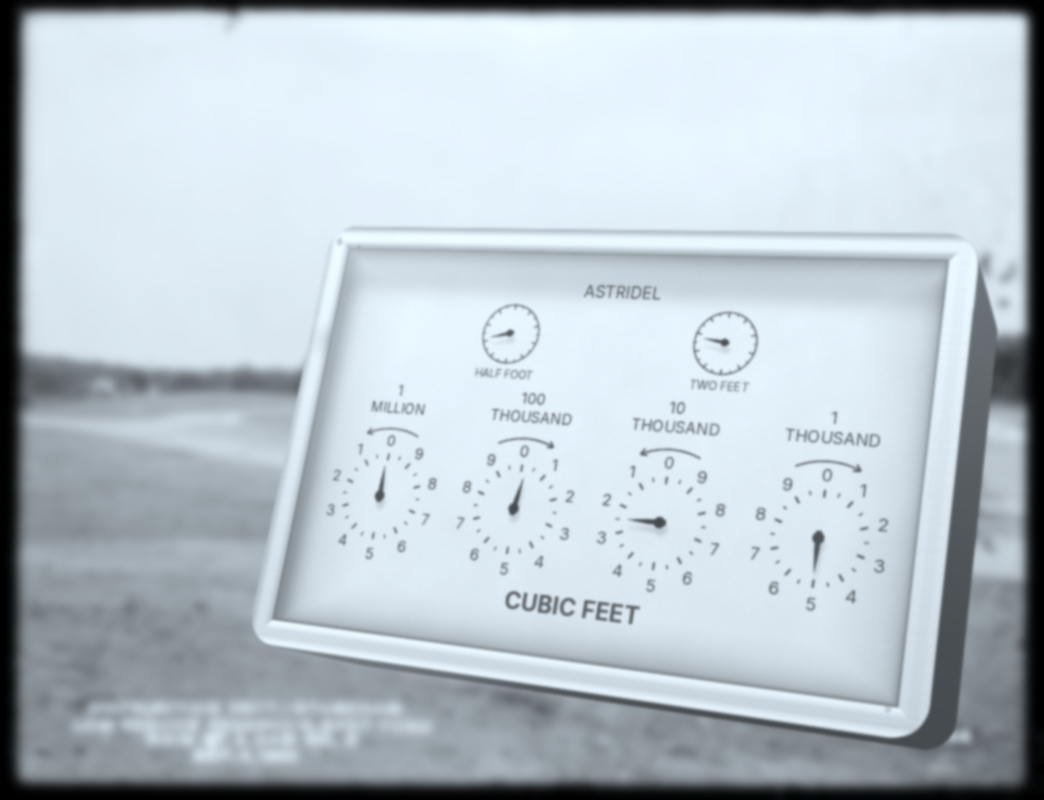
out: 2500 ft³
